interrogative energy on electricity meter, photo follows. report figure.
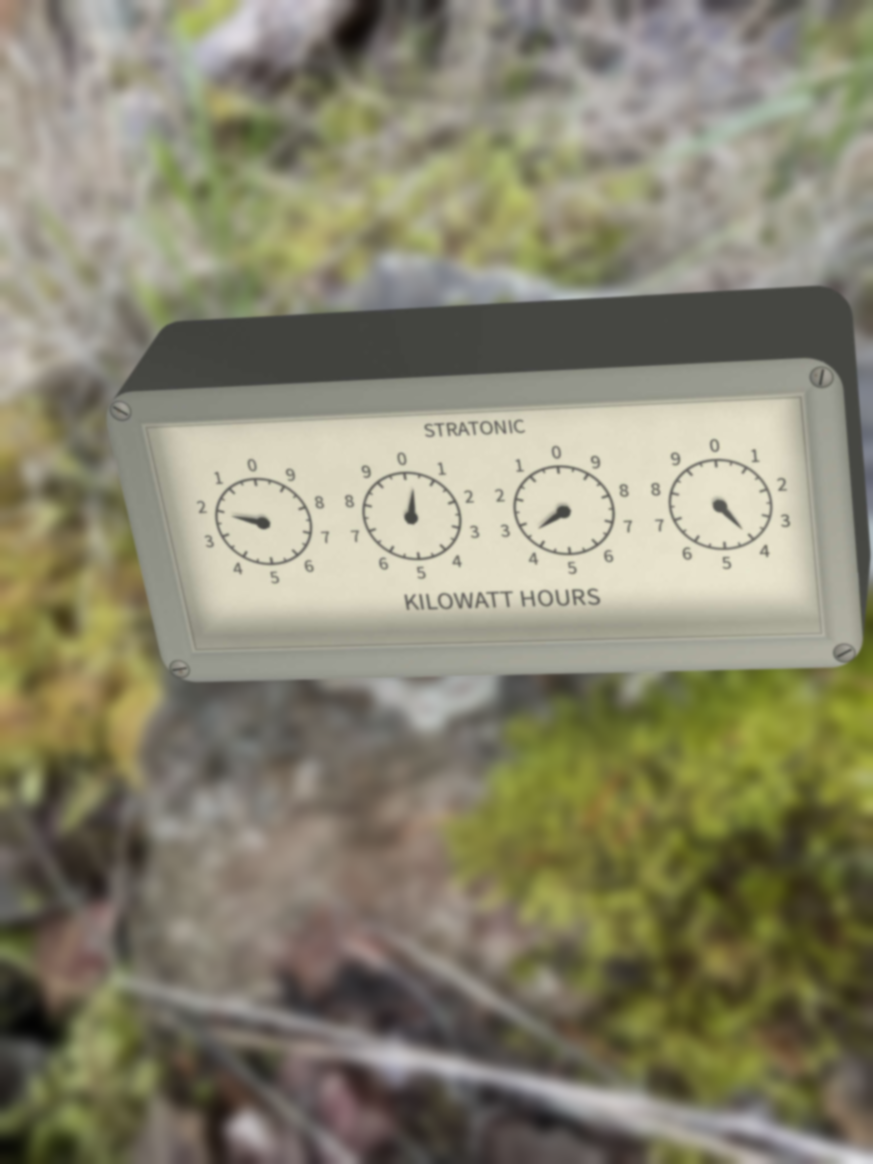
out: 2034 kWh
